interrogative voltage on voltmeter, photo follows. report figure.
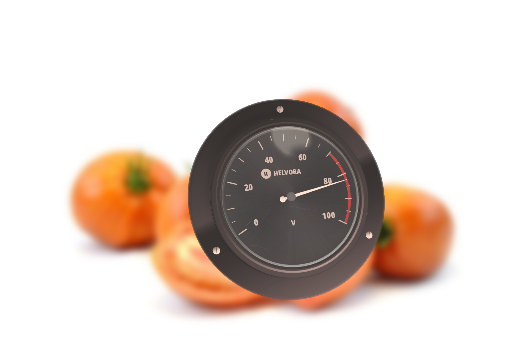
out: 82.5 V
